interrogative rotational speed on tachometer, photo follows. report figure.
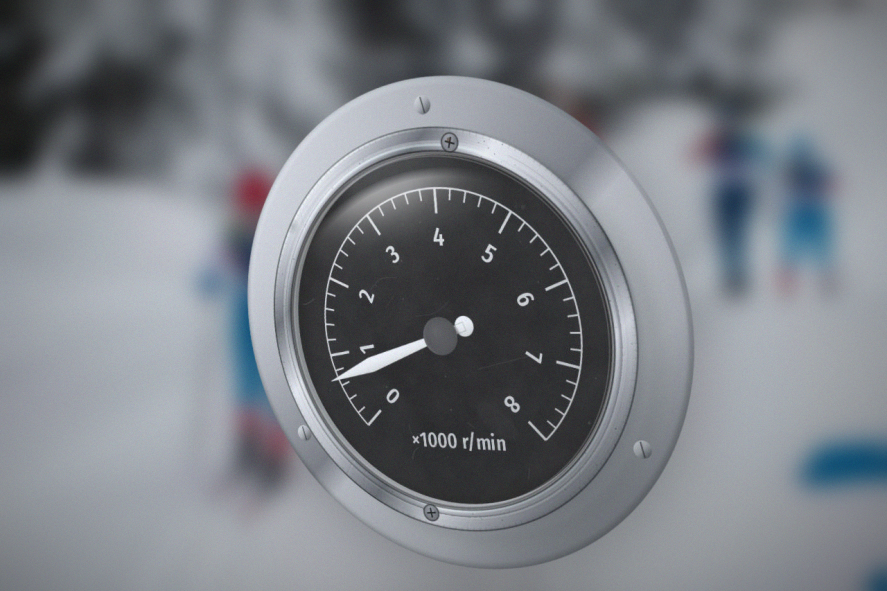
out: 700 rpm
